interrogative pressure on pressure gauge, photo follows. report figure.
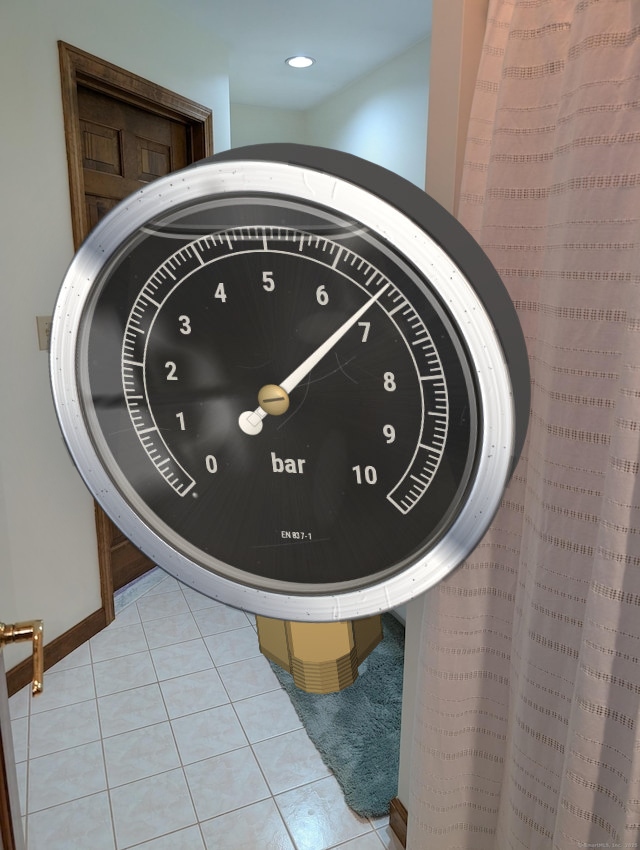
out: 6.7 bar
